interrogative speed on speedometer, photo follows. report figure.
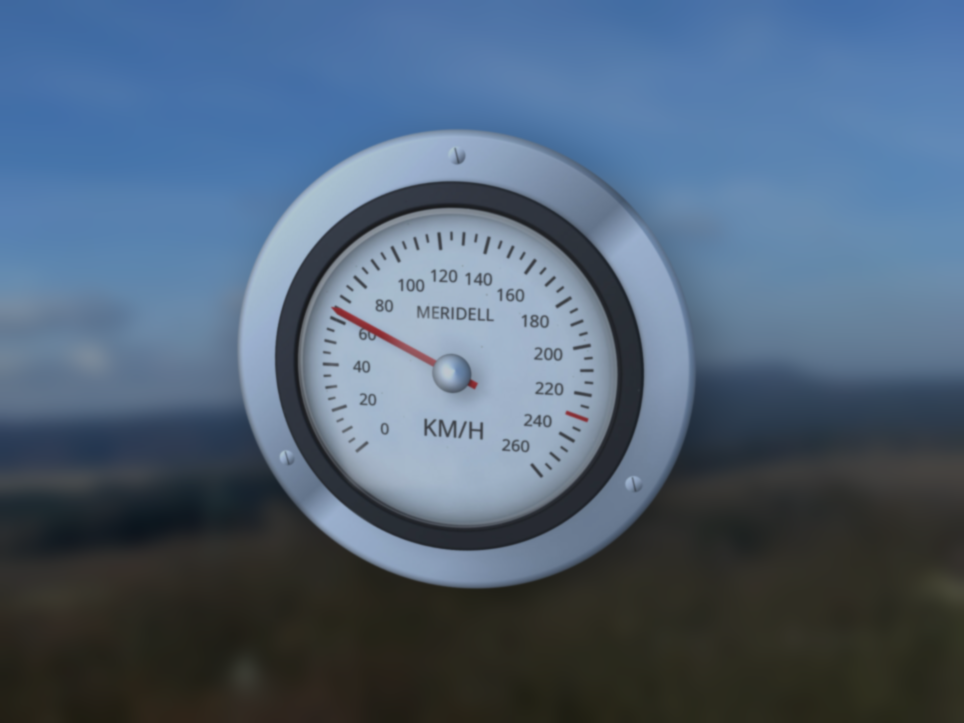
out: 65 km/h
